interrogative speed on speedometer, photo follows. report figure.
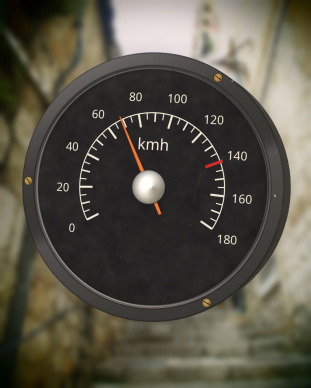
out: 70 km/h
